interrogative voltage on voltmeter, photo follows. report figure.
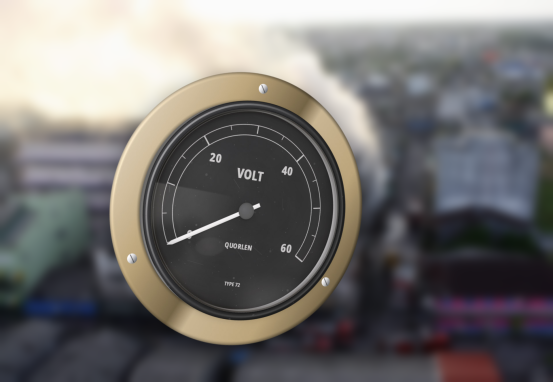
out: 0 V
